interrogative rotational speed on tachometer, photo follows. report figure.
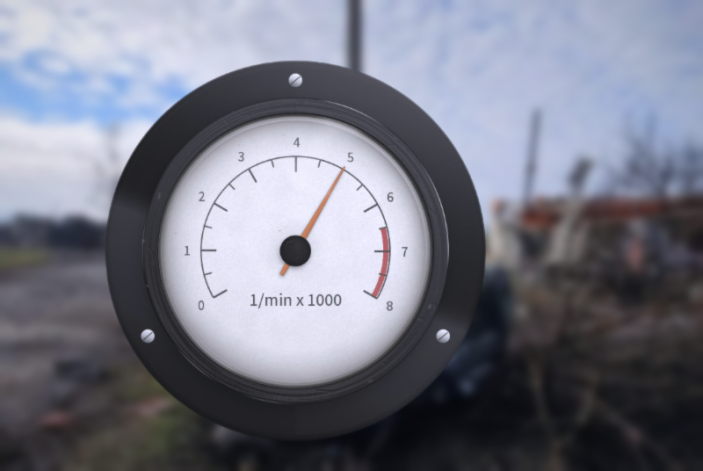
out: 5000 rpm
